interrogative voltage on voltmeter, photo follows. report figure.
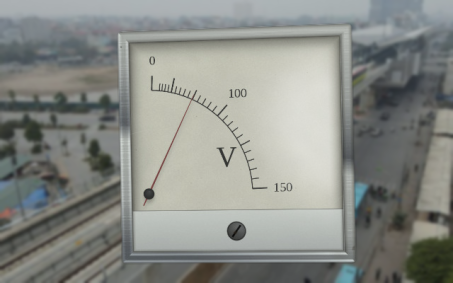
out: 75 V
